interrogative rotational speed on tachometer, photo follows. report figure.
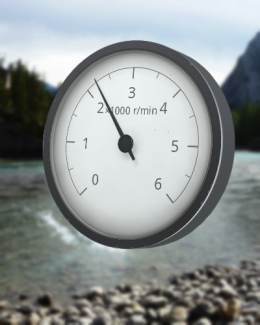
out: 2250 rpm
